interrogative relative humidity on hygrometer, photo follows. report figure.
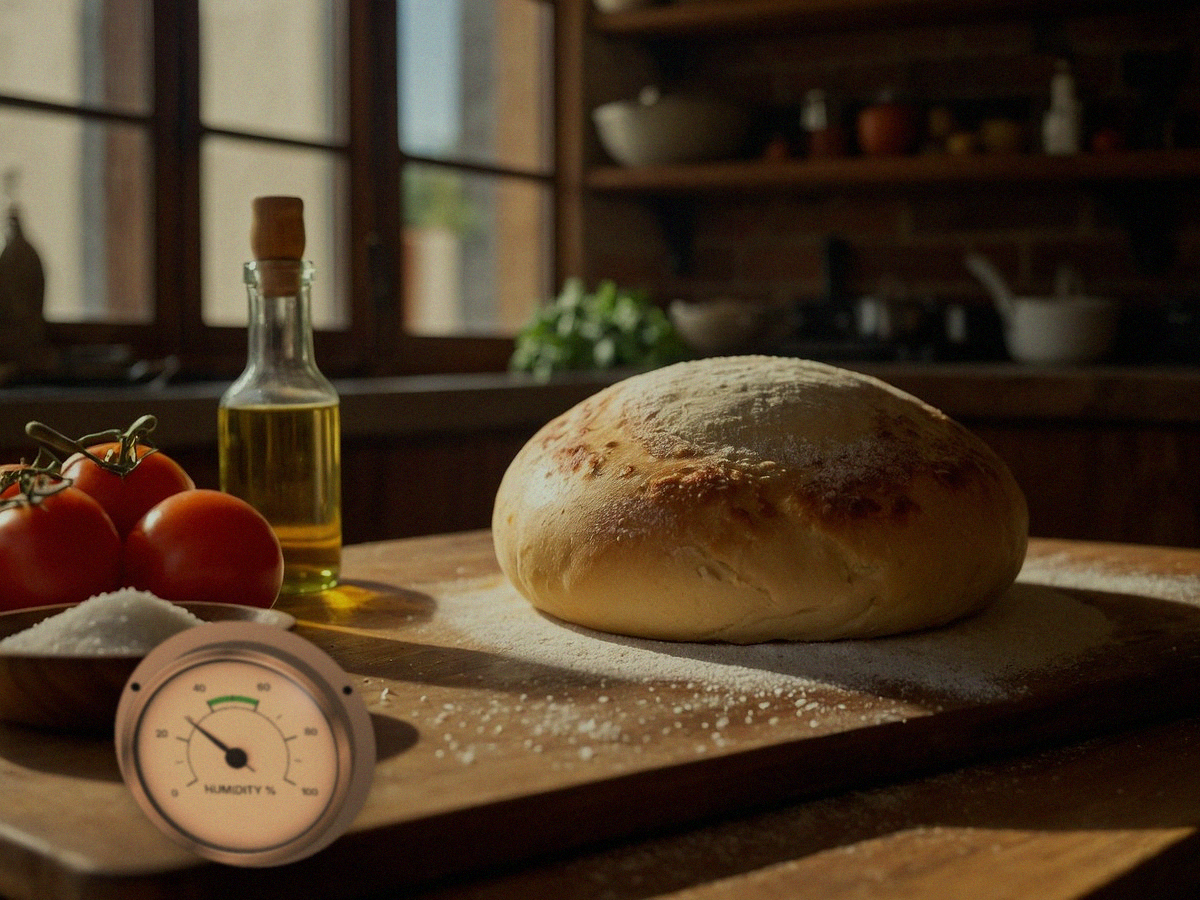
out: 30 %
